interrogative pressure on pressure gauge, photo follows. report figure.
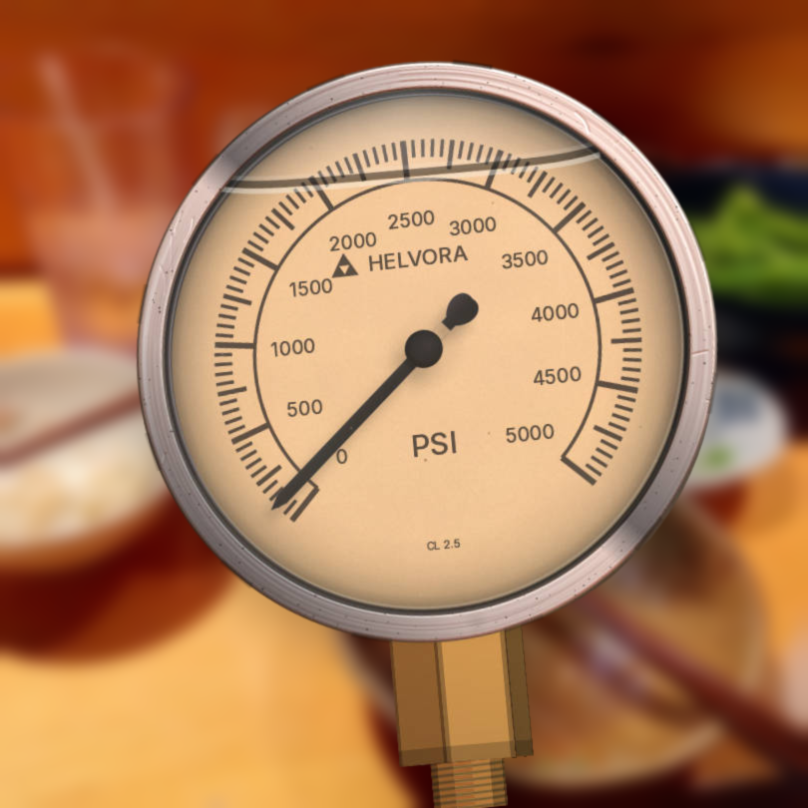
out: 100 psi
